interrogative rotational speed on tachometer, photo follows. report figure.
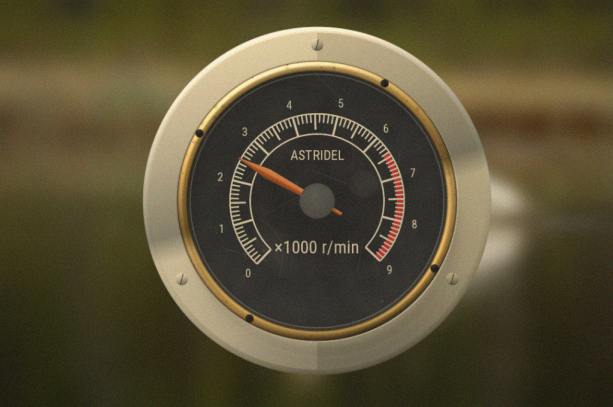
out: 2500 rpm
